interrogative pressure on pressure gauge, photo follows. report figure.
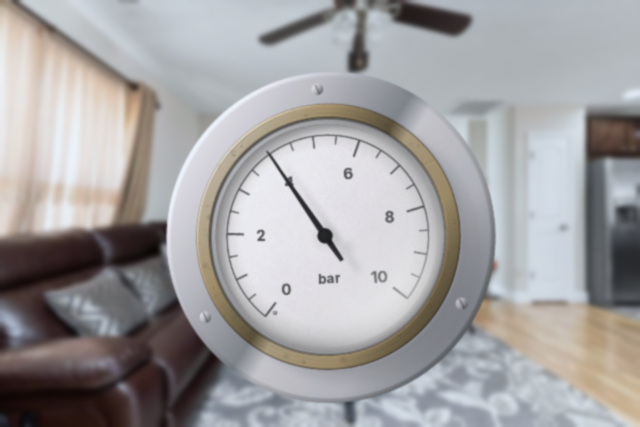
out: 4 bar
